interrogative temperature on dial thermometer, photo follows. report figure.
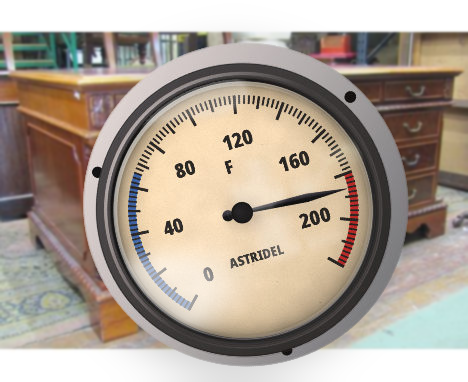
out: 186 °F
